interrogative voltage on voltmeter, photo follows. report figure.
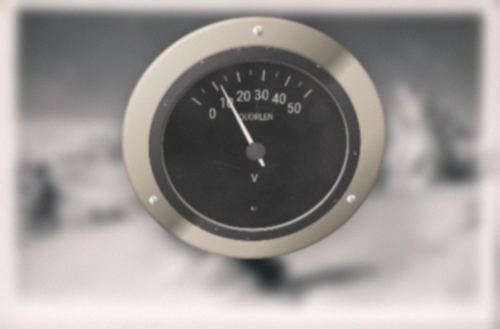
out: 12.5 V
